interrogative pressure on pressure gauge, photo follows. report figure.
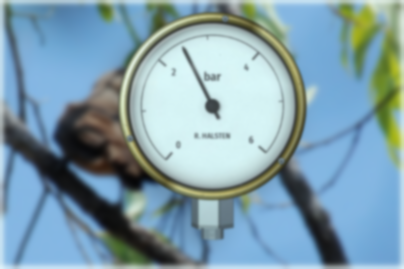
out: 2.5 bar
